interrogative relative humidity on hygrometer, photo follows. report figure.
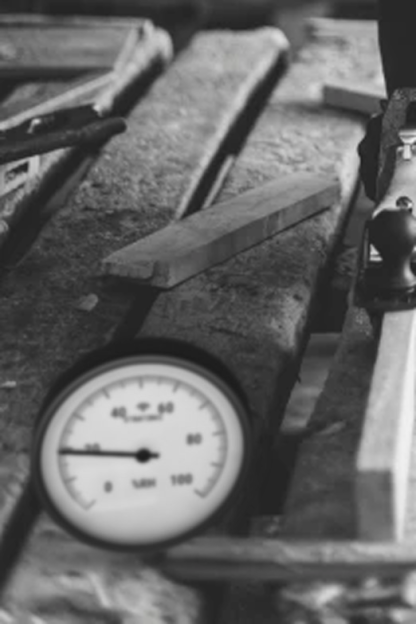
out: 20 %
